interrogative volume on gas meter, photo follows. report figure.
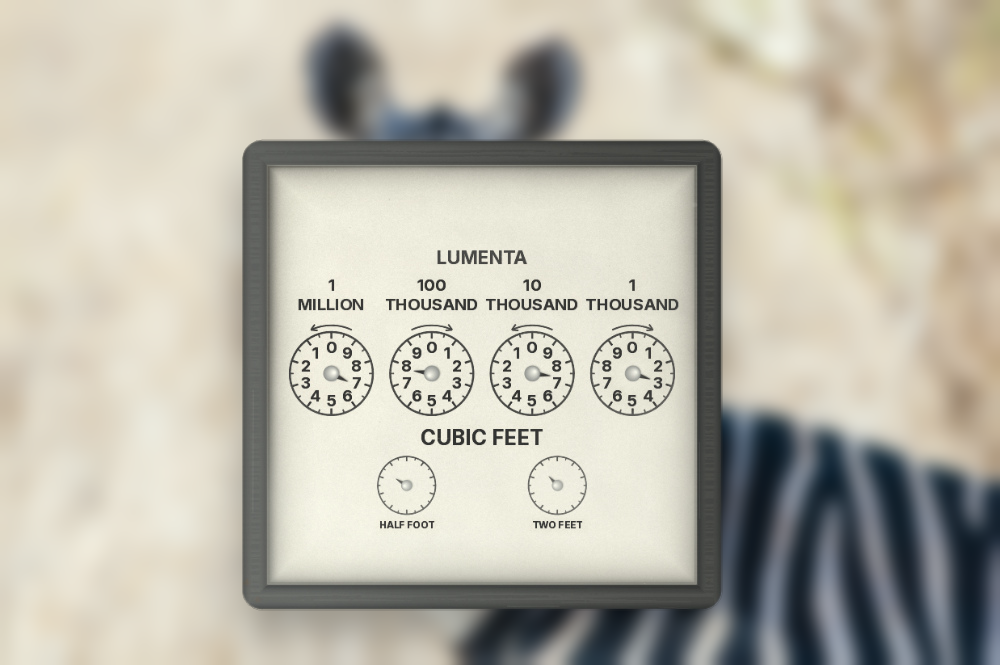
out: 677300 ft³
